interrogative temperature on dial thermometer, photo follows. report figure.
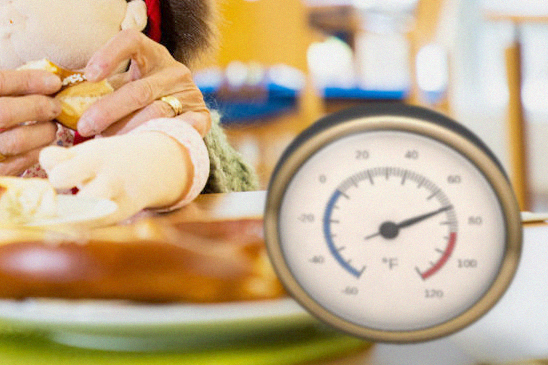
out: 70 °F
